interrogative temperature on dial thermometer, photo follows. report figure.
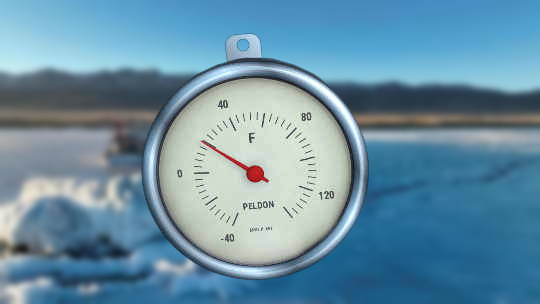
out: 20 °F
